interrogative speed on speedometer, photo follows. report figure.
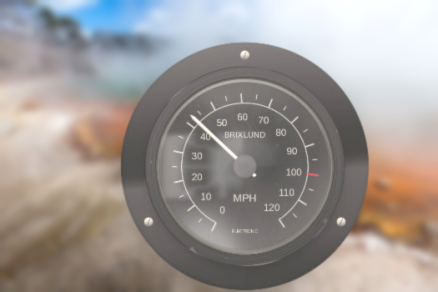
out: 42.5 mph
